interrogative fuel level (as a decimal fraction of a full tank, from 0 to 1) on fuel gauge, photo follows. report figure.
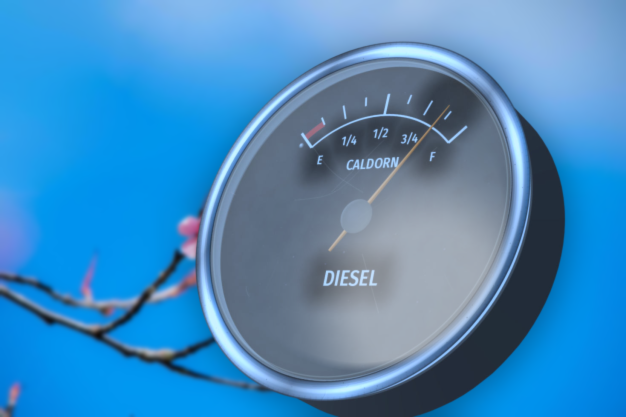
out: 0.875
